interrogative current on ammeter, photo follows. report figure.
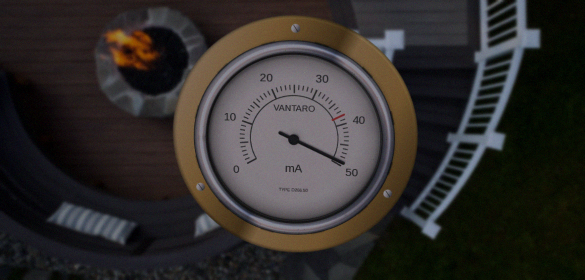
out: 49 mA
